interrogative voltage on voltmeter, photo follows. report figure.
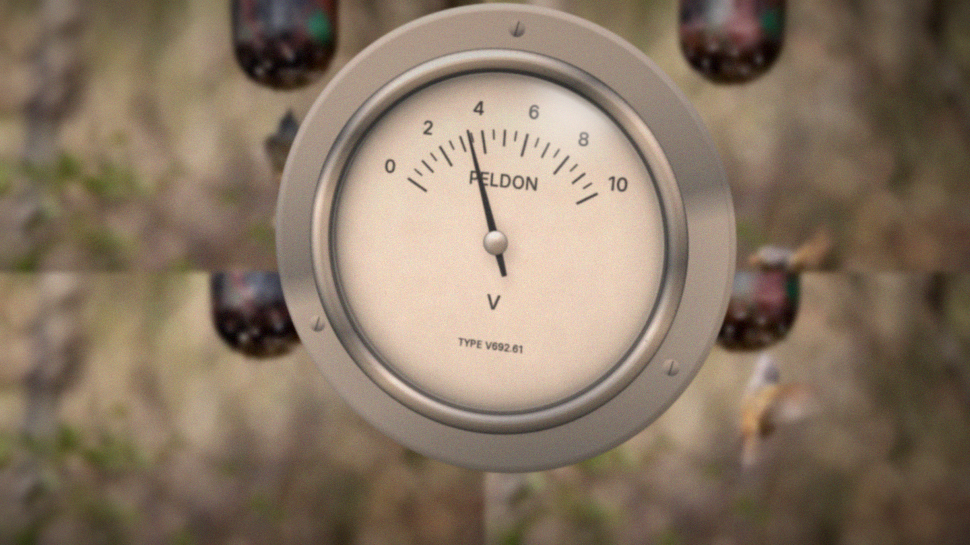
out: 3.5 V
